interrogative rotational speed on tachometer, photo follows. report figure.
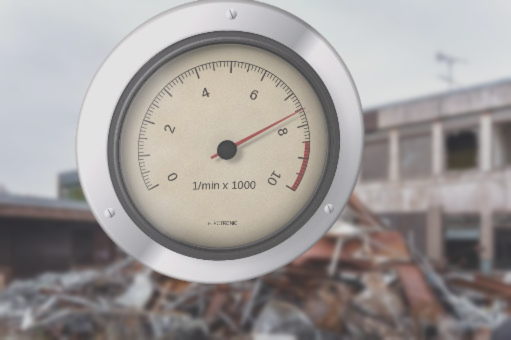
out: 7500 rpm
